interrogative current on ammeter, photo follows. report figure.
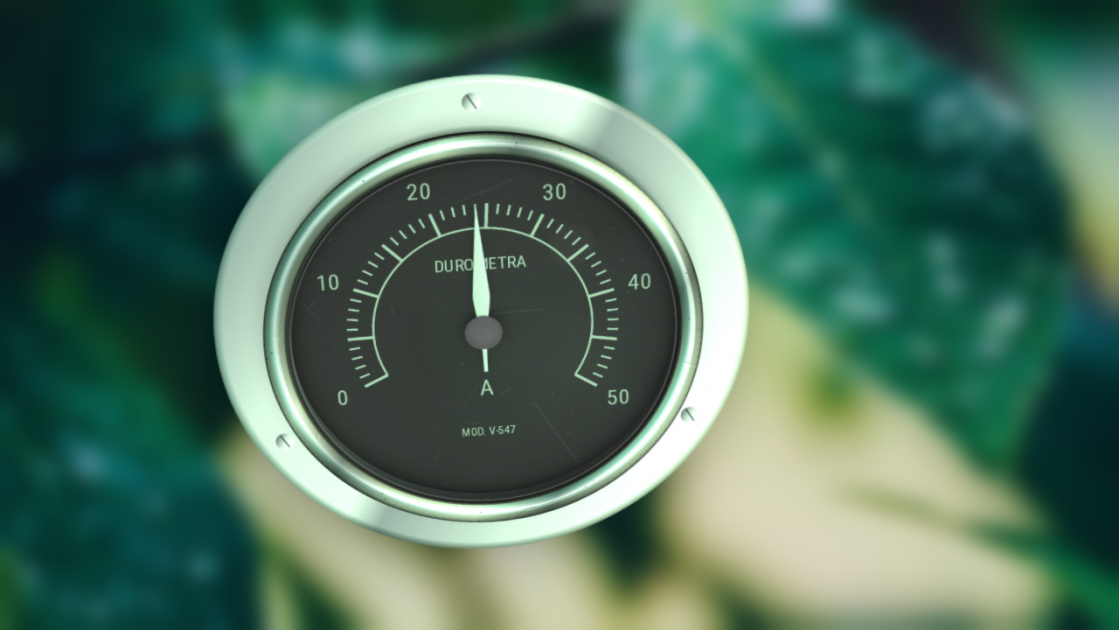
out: 24 A
